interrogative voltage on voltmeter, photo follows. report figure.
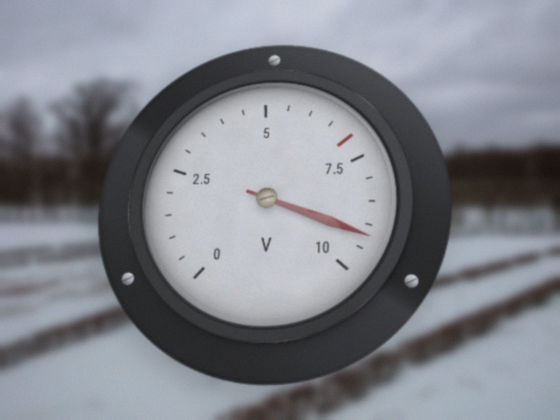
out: 9.25 V
